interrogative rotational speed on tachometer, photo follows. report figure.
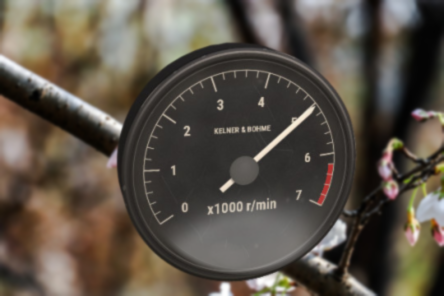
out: 5000 rpm
